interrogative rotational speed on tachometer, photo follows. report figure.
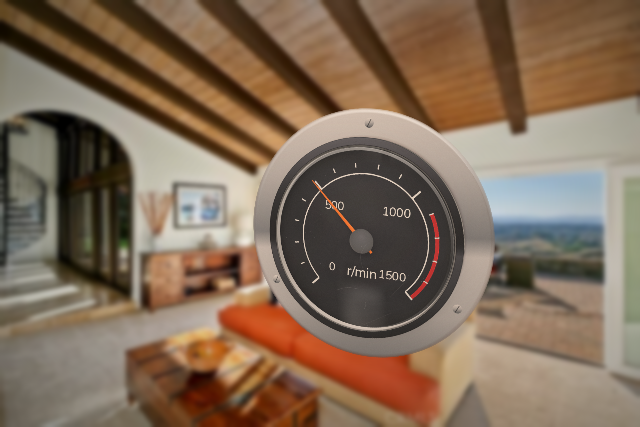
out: 500 rpm
